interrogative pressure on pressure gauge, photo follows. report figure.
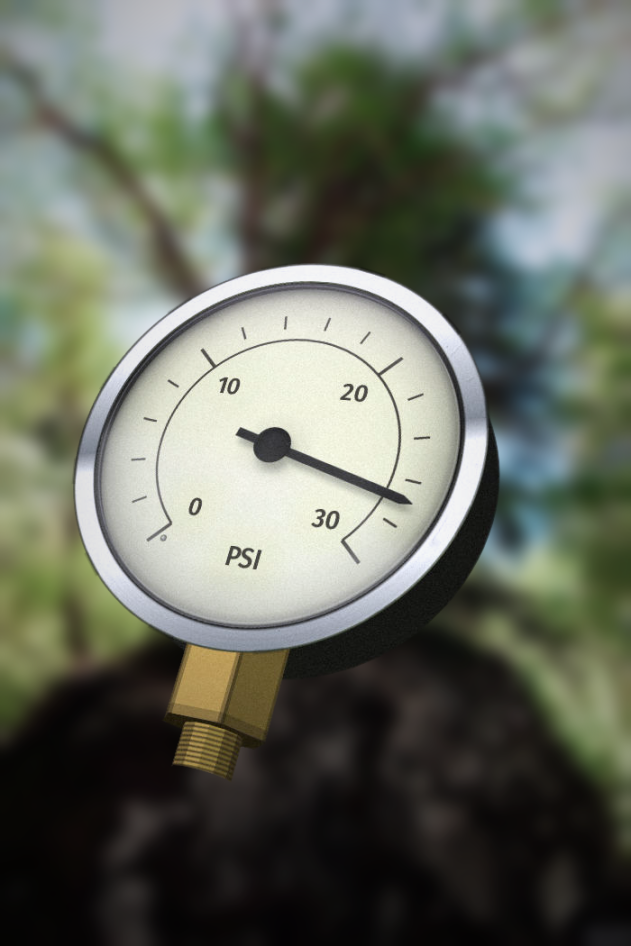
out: 27 psi
